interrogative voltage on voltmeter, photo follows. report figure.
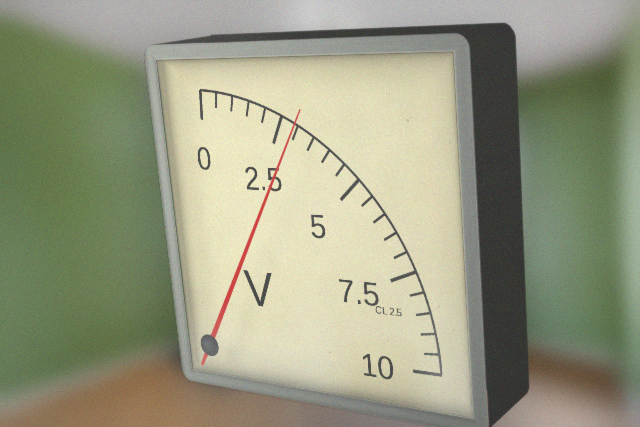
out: 3 V
